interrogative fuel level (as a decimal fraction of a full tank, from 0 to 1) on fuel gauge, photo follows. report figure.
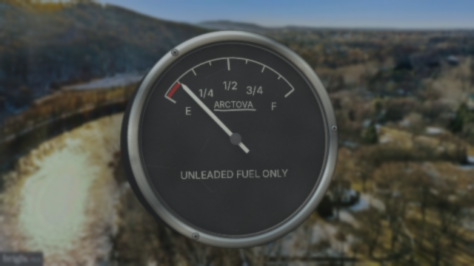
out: 0.125
